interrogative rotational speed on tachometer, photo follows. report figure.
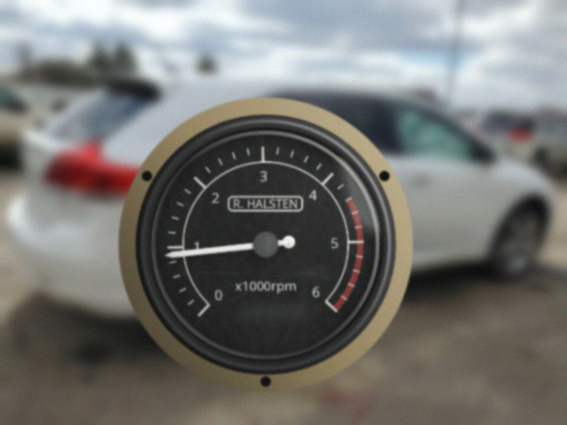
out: 900 rpm
